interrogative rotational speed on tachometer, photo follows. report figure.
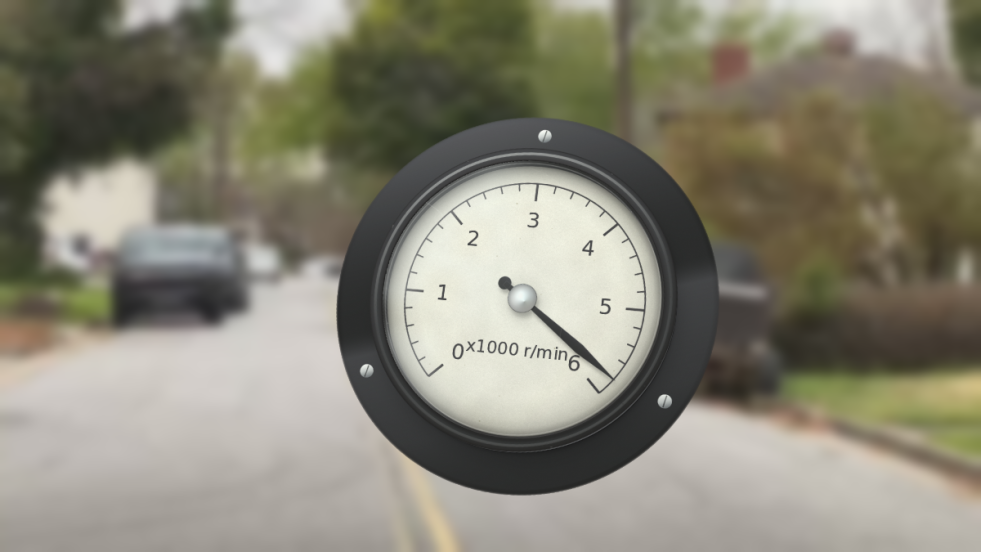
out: 5800 rpm
